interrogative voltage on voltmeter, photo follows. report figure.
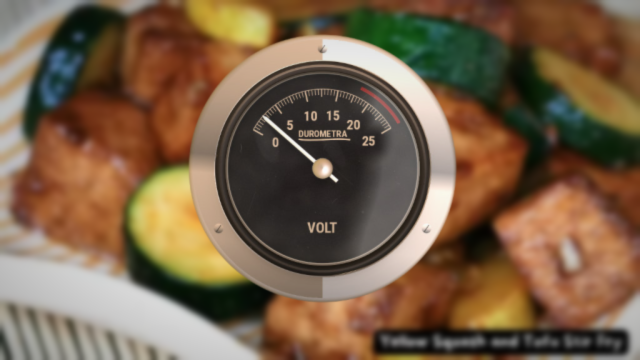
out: 2.5 V
